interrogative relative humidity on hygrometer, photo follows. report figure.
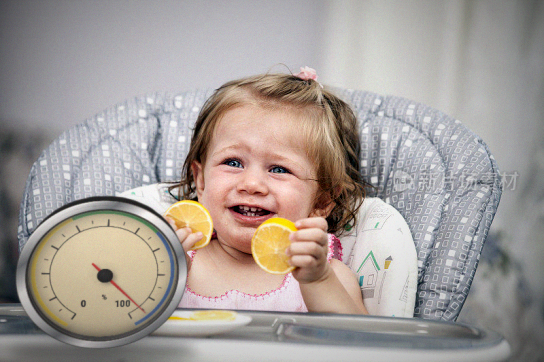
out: 95 %
